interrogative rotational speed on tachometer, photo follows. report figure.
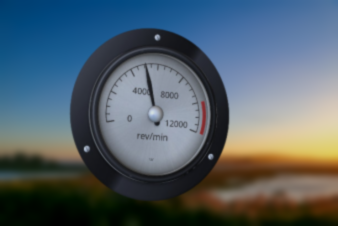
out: 5000 rpm
